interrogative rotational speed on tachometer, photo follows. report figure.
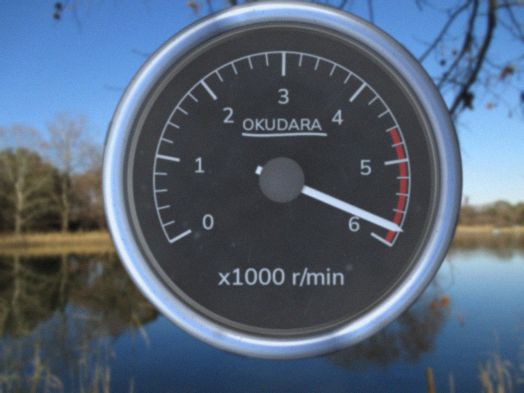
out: 5800 rpm
